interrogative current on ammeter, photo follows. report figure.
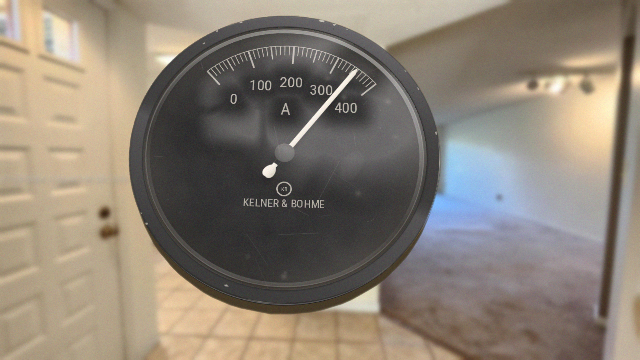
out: 350 A
